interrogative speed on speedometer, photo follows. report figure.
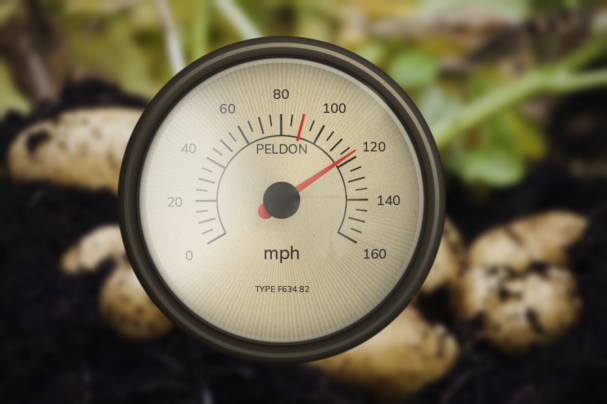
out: 117.5 mph
